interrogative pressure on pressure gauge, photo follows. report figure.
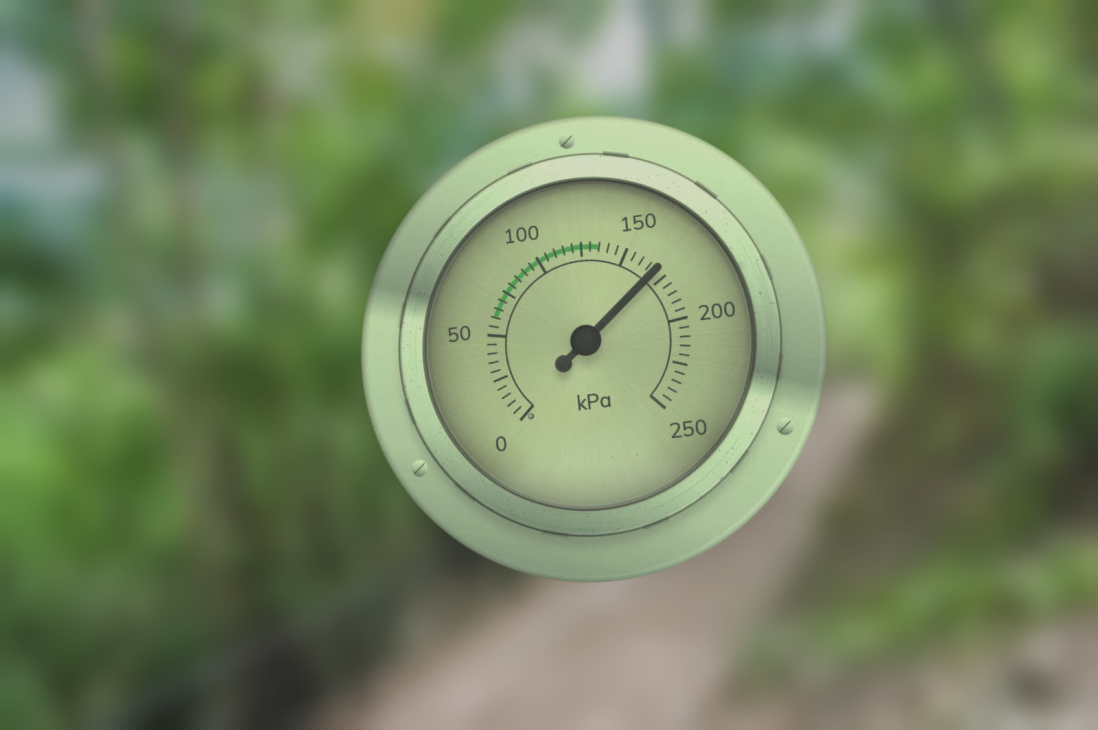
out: 170 kPa
